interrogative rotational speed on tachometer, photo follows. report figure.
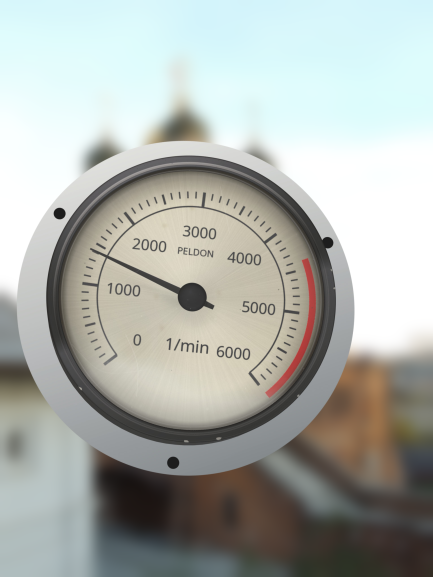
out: 1400 rpm
